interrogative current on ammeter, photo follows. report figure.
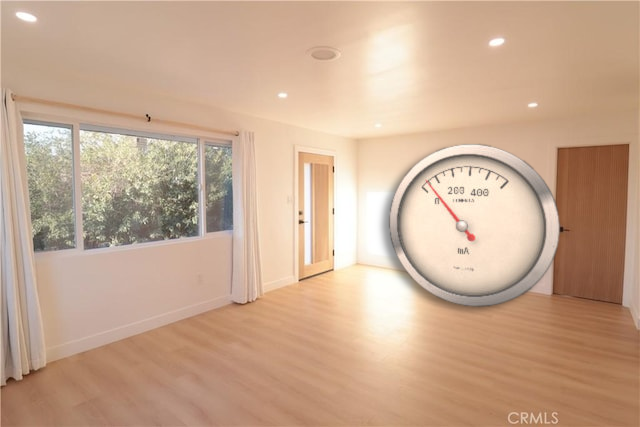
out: 50 mA
